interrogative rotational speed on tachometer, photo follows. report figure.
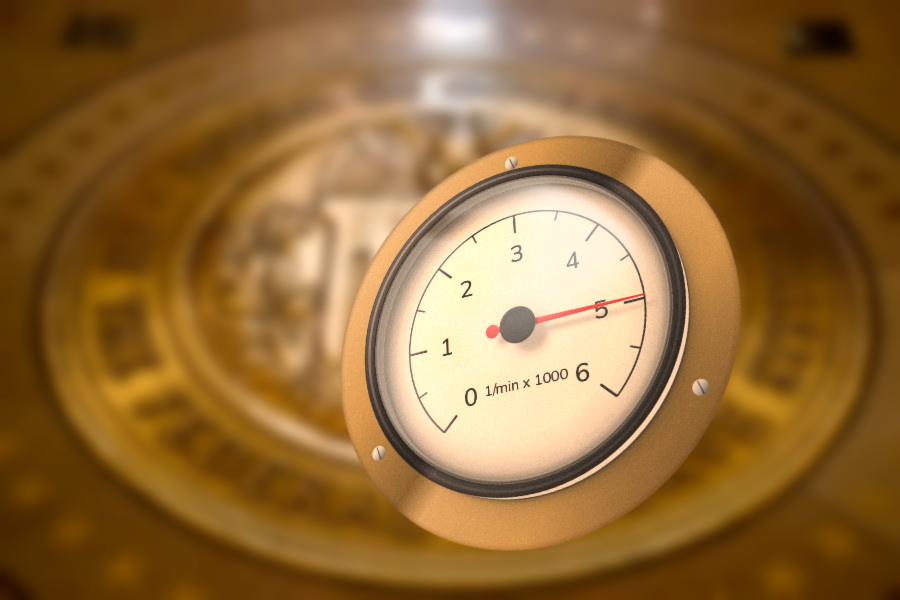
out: 5000 rpm
